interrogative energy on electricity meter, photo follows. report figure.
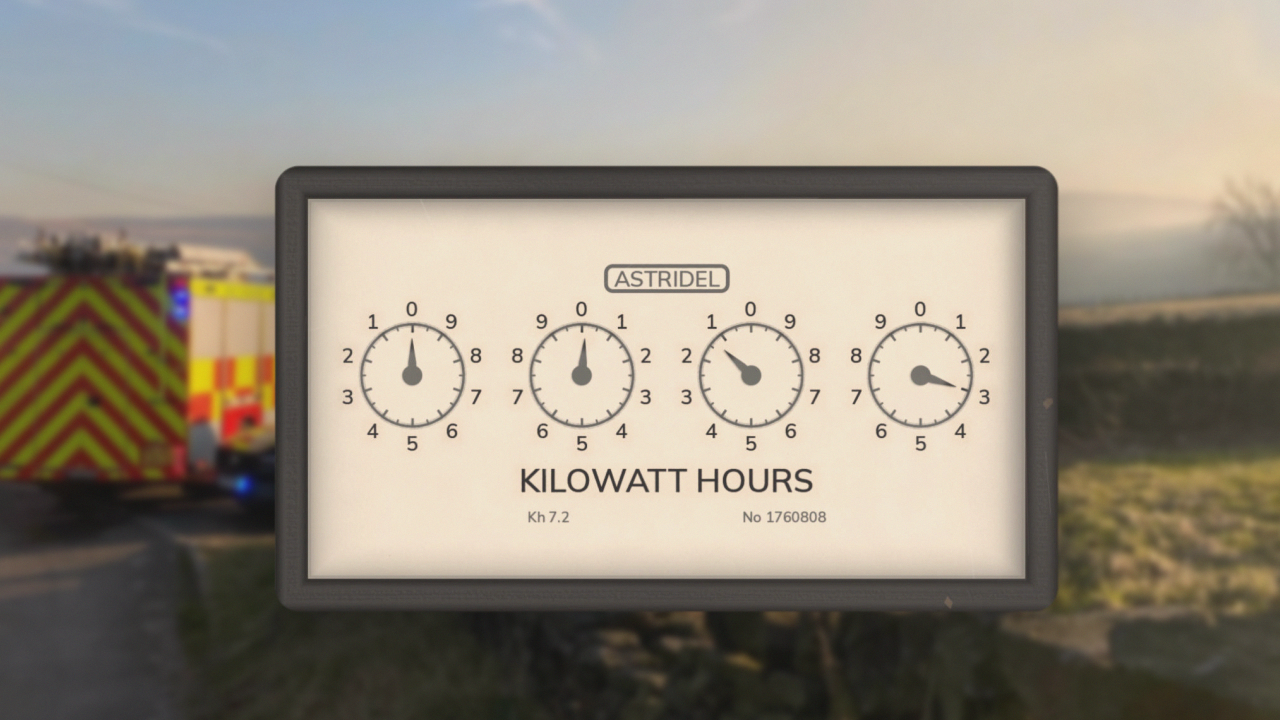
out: 13 kWh
